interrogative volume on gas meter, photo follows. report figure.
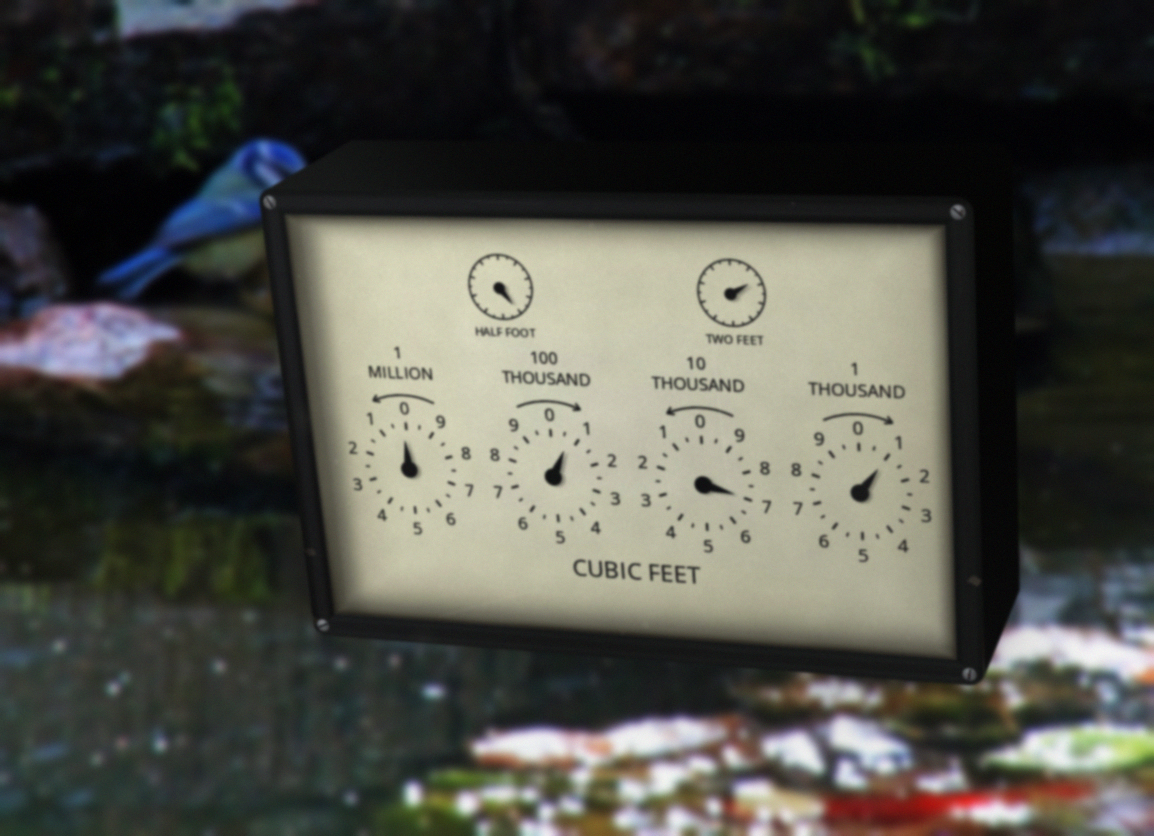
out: 7100 ft³
